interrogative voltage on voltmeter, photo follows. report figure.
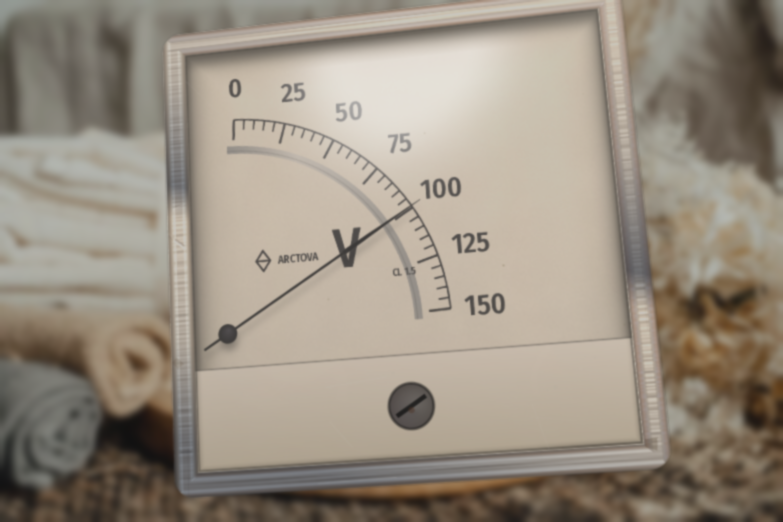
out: 100 V
